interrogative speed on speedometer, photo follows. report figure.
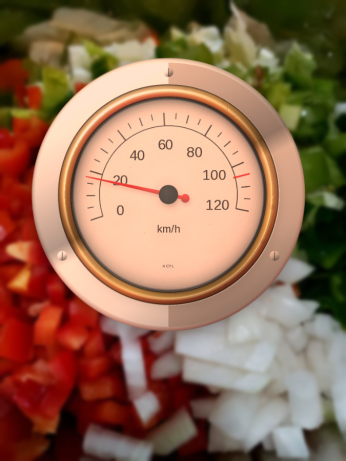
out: 17.5 km/h
